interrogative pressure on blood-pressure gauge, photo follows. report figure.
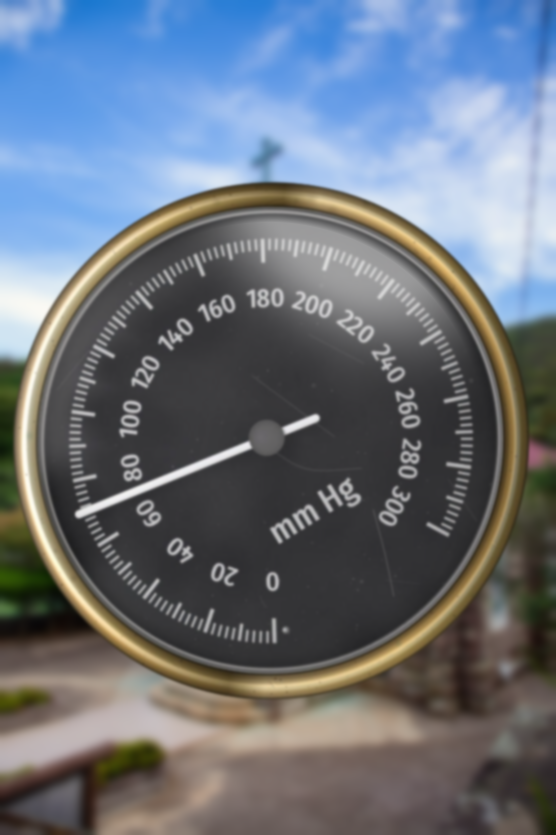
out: 70 mmHg
